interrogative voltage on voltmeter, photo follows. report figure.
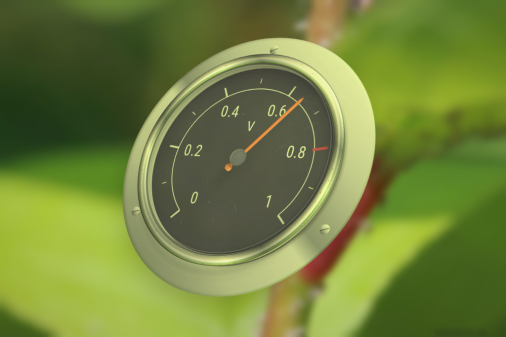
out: 0.65 V
